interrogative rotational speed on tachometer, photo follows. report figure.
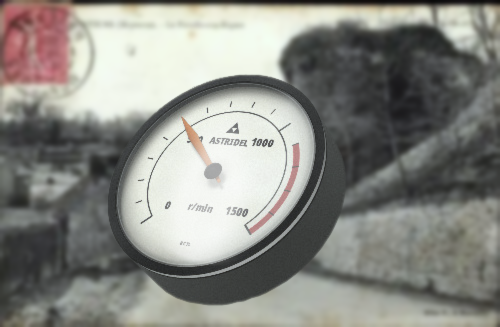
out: 500 rpm
